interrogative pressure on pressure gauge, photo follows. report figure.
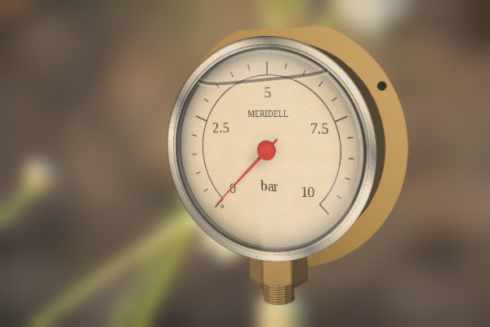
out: 0 bar
